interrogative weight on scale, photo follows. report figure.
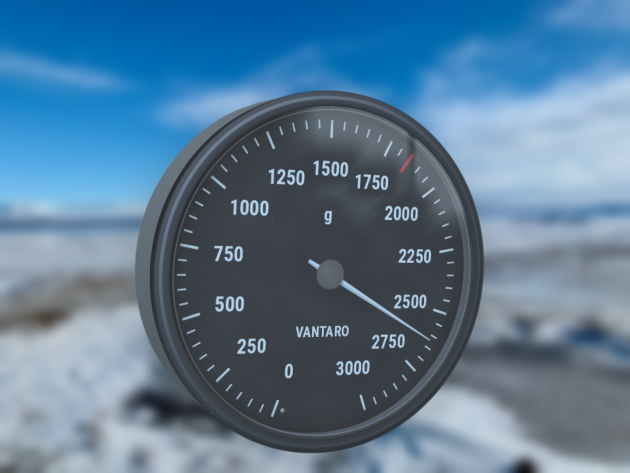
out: 2625 g
